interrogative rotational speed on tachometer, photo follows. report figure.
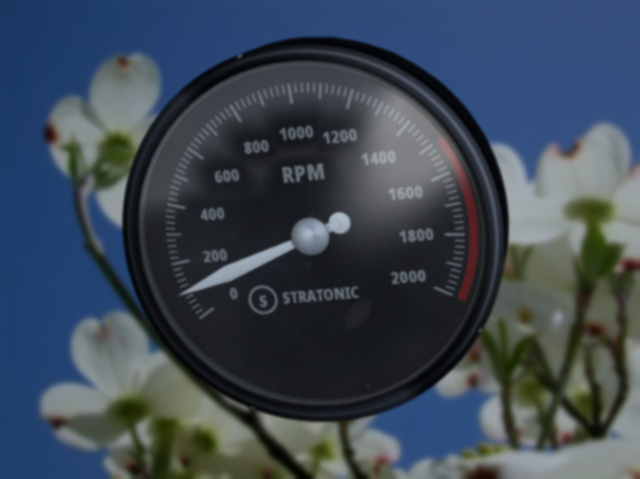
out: 100 rpm
